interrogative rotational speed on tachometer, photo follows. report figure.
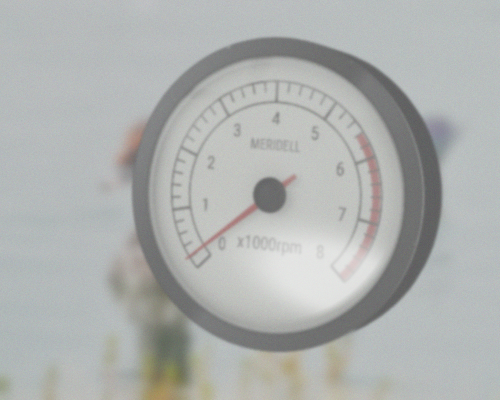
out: 200 rpm
